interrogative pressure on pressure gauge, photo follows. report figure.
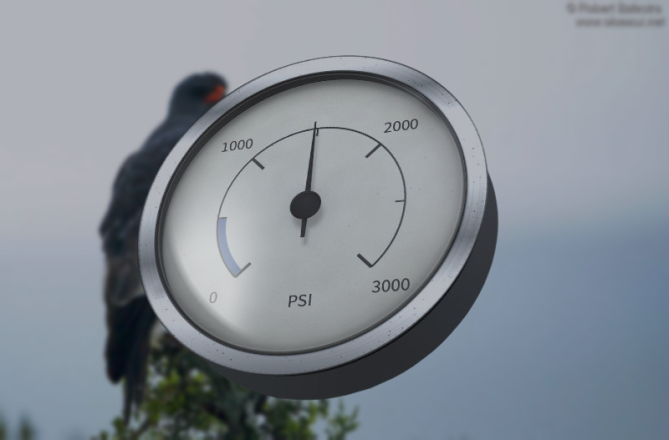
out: 1500 psi
